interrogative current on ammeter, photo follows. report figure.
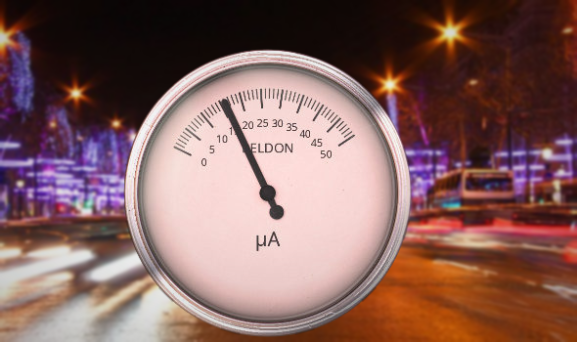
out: 16 µA
